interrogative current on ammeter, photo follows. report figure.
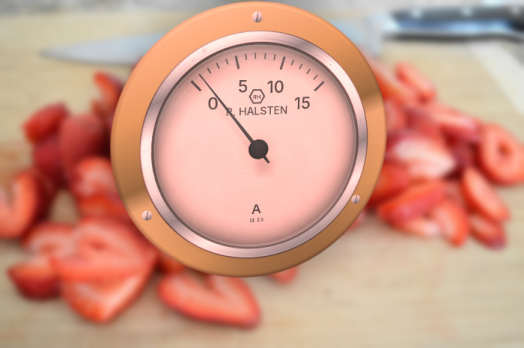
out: 1 A
